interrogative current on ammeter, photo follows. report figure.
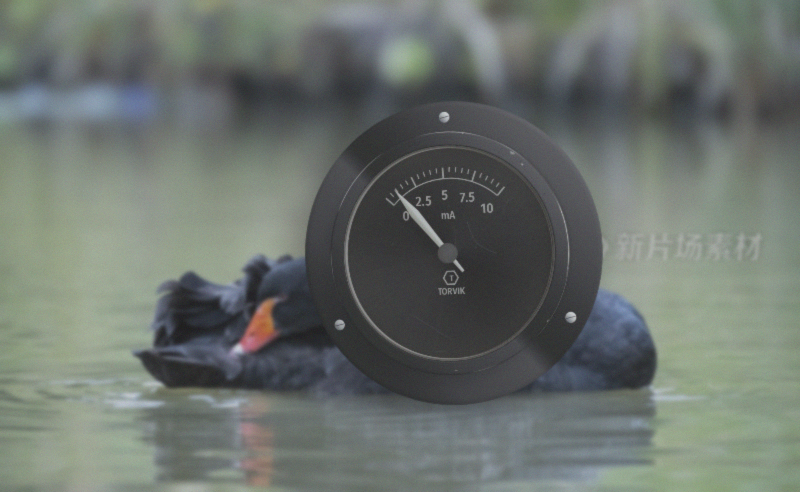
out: 1 mA
